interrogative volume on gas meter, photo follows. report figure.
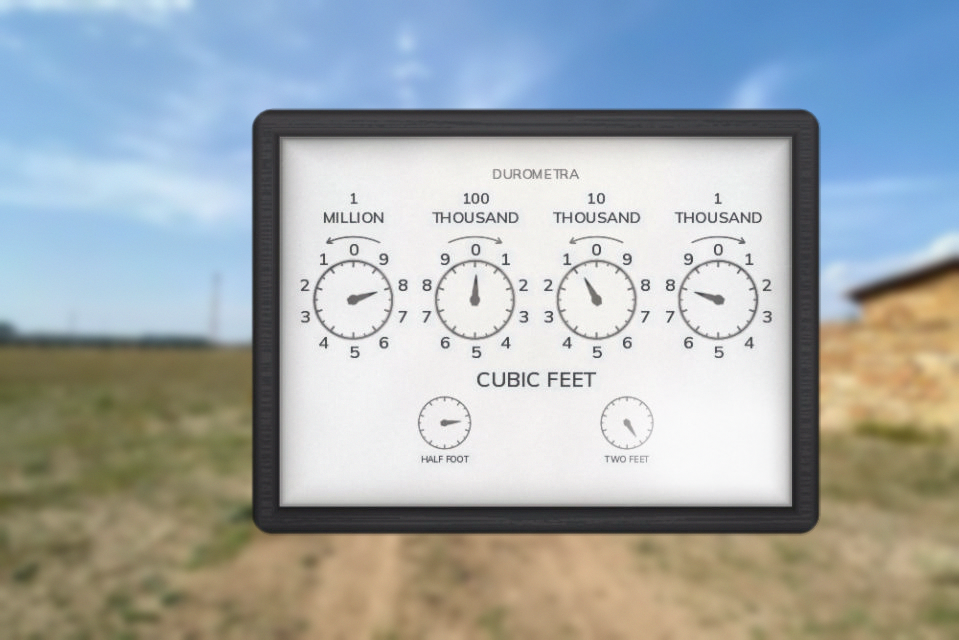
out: 800800 ft³
